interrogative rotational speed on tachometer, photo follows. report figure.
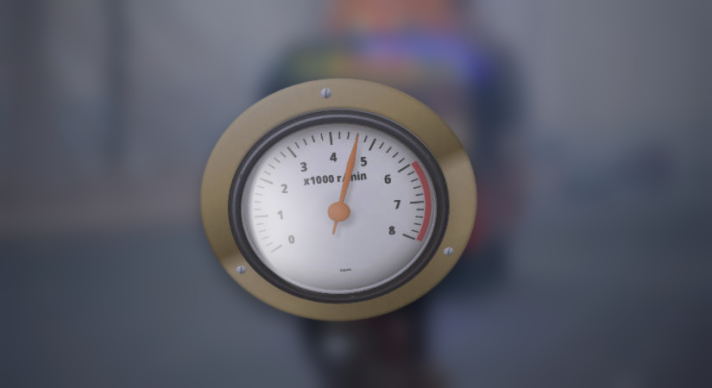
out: 4600 rpm
